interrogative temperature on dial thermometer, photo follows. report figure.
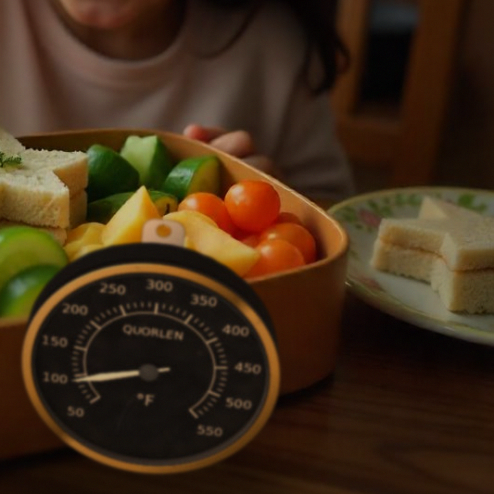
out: 100 °F
